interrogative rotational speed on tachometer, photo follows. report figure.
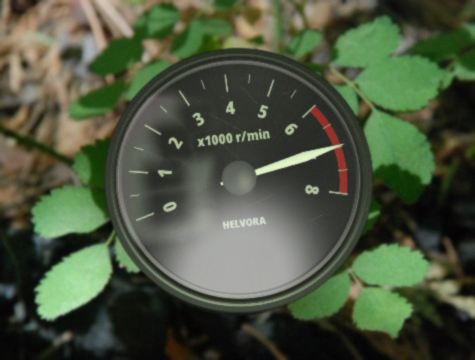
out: 7000 rpm
